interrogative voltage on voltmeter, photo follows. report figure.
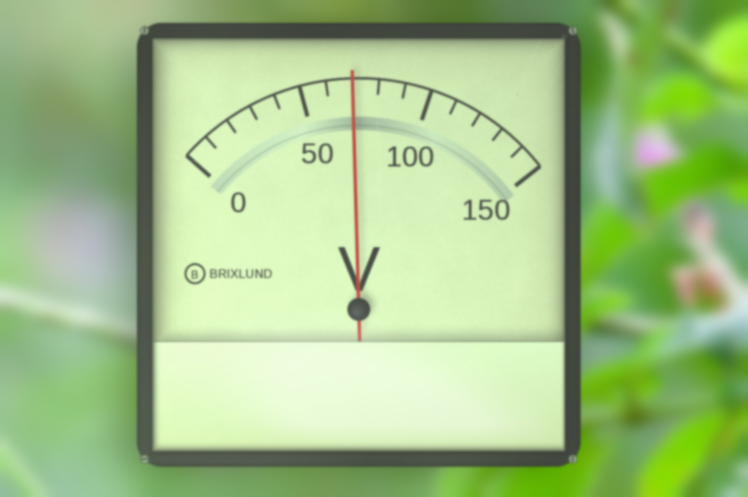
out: 70 V
